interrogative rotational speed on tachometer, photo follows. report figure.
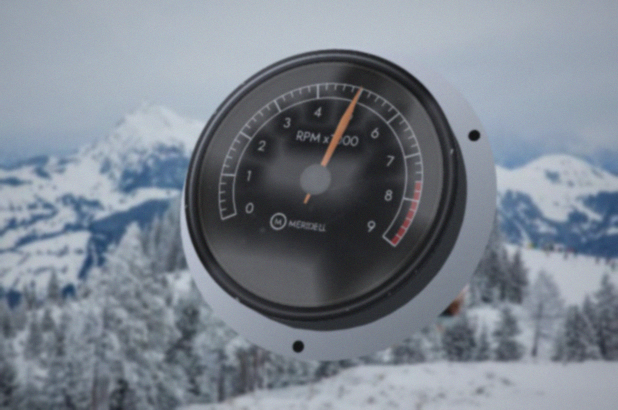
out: 5000 rpm
